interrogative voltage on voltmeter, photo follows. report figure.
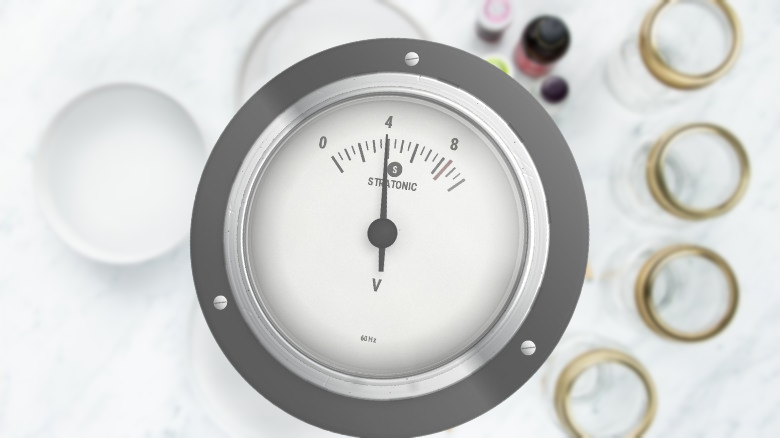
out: 4 V
